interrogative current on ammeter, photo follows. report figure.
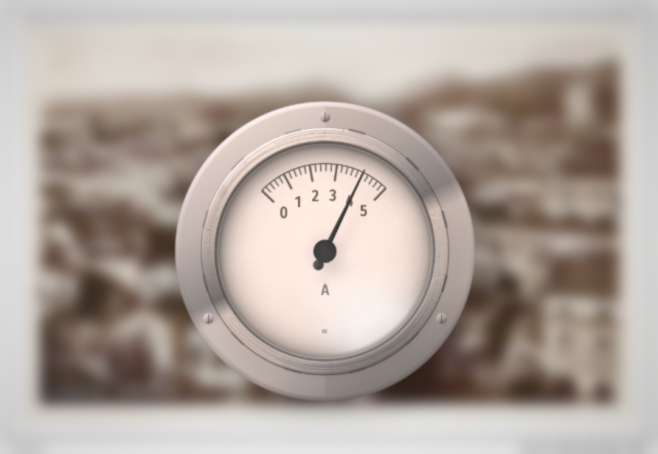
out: 4 A
